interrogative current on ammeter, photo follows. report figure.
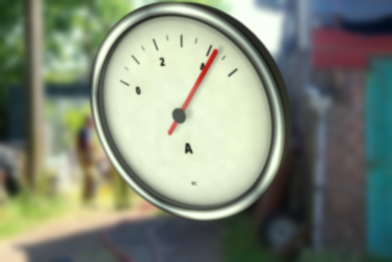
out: 4.25 A
